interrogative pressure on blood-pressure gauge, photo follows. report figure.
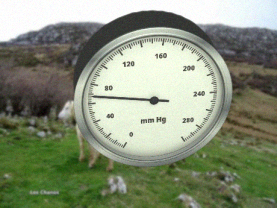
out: 70 mmHg
